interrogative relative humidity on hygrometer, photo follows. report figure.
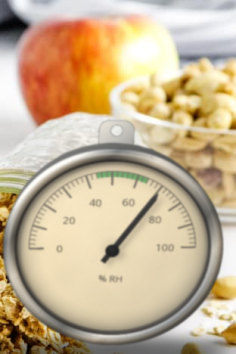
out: 70 %
